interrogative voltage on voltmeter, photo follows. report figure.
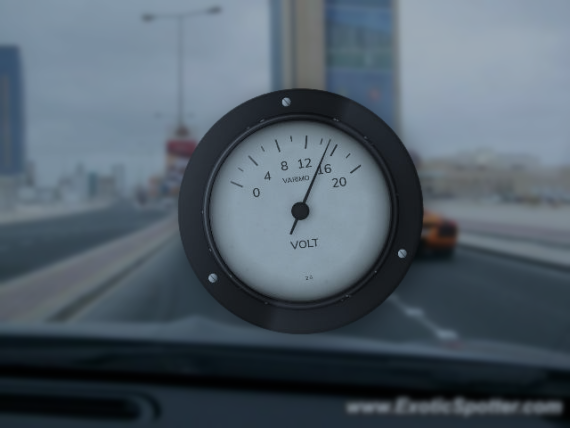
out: 15 V
